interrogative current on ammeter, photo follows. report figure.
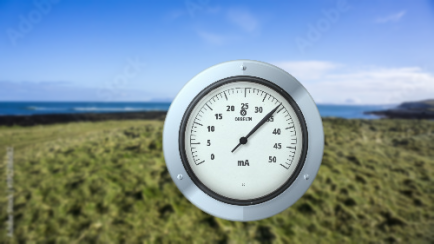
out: 34 mA
